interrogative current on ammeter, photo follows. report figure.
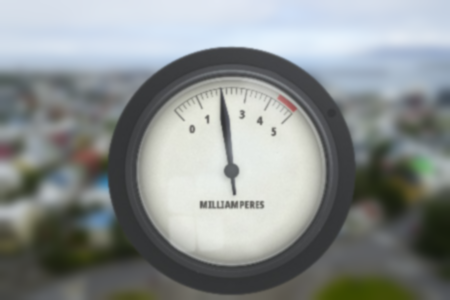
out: 2 mA
